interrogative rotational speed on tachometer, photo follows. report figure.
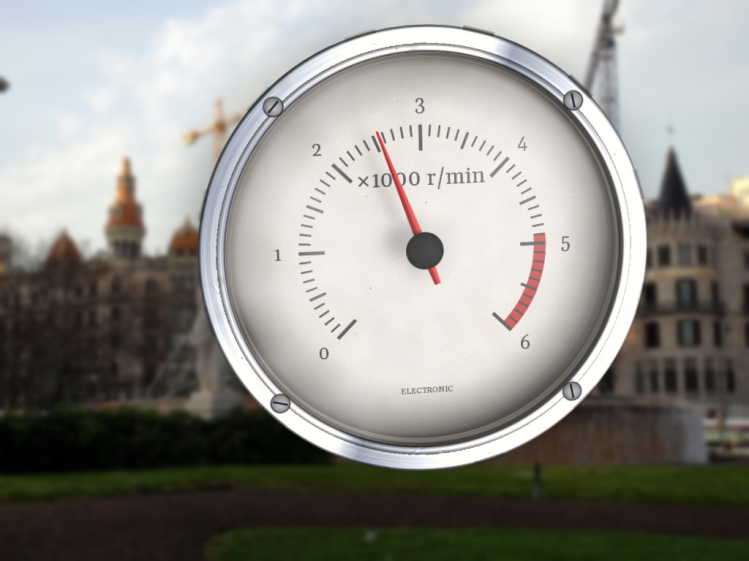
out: 2550 rpm
